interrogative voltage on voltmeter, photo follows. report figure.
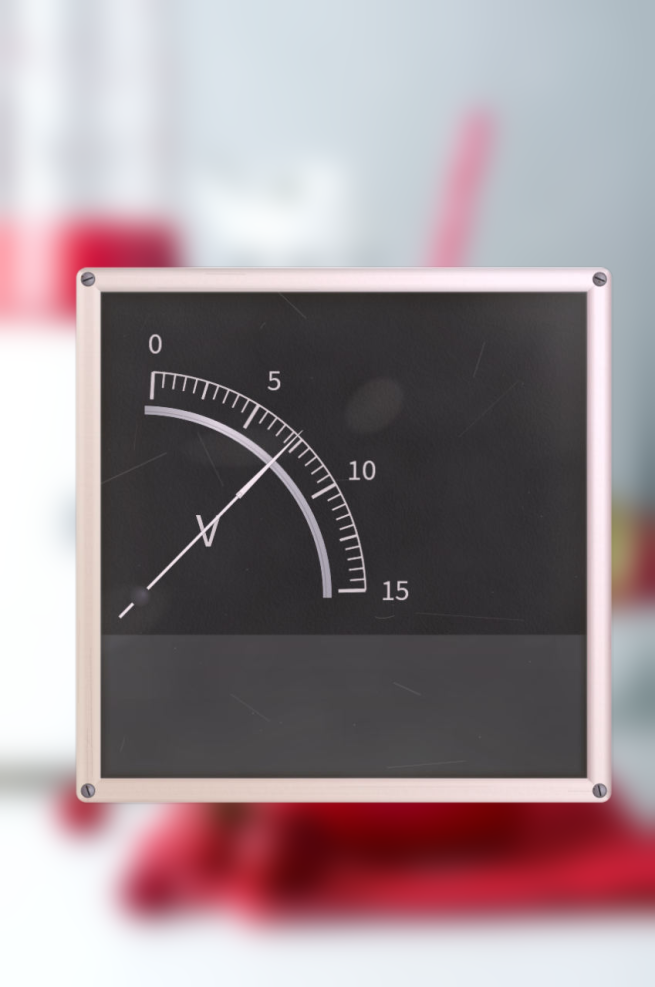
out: 7.25 V
